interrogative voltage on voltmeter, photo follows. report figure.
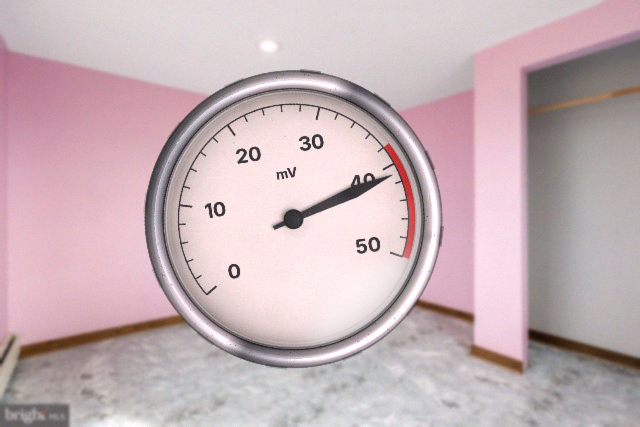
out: 41 mV
